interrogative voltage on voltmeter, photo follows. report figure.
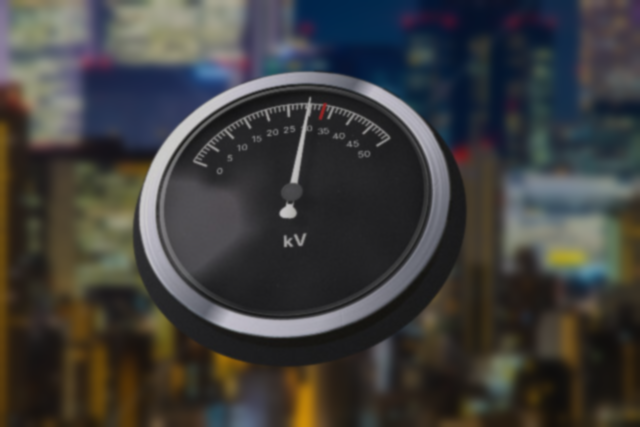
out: 30 kV
